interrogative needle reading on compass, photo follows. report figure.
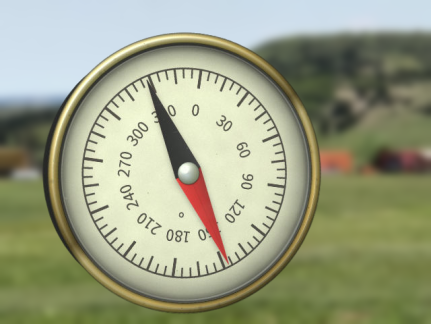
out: 147.5 °
